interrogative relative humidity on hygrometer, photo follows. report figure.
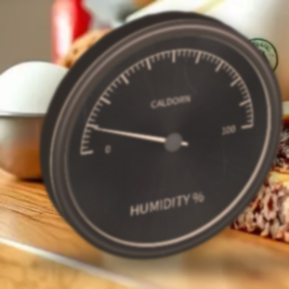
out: 10 %
